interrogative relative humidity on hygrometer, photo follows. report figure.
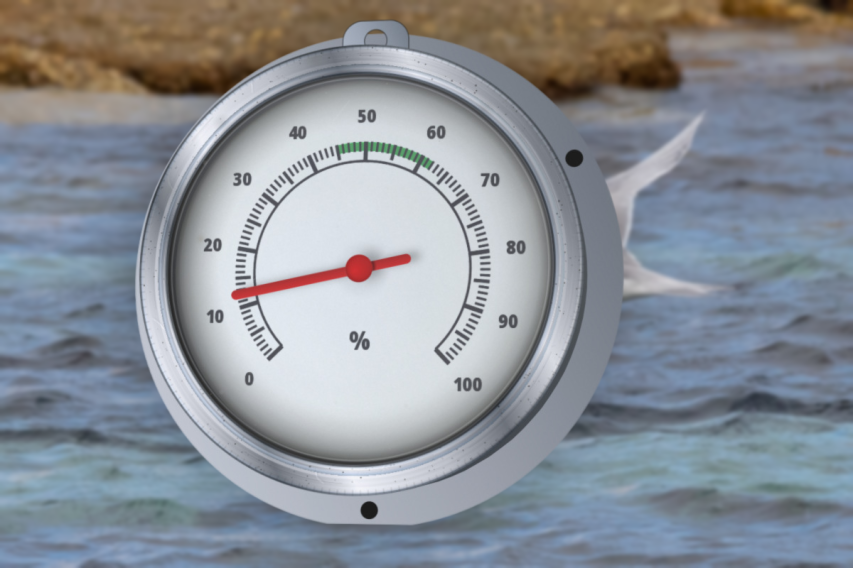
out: 12 %
